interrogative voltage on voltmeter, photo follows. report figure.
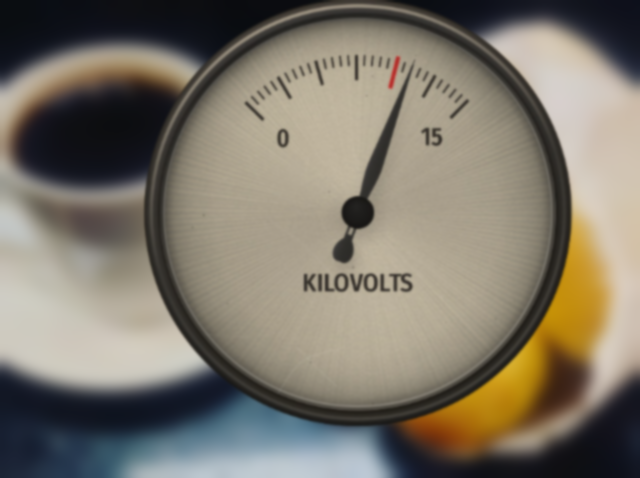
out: 11 kV
